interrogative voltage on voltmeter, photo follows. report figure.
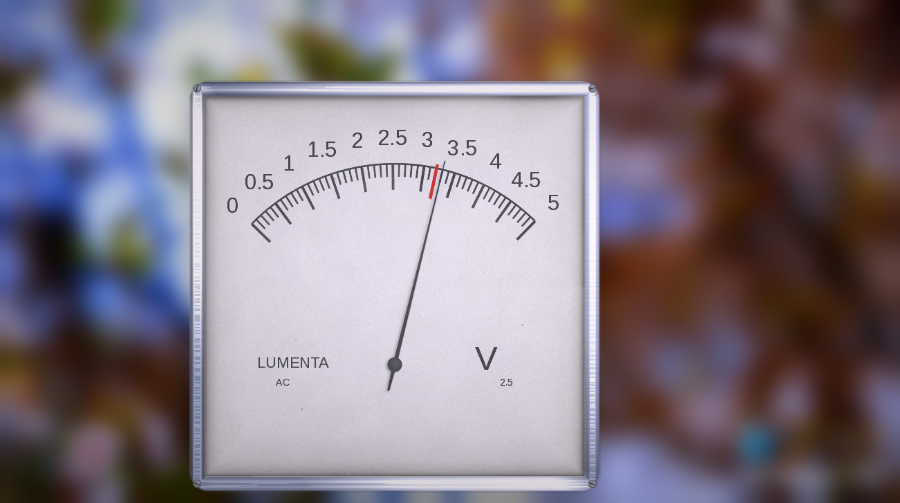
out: 3.3 V
